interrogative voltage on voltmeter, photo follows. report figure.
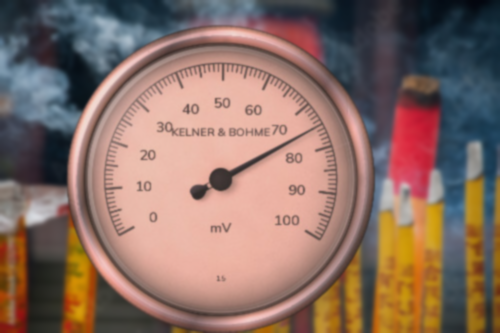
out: 75 mV
